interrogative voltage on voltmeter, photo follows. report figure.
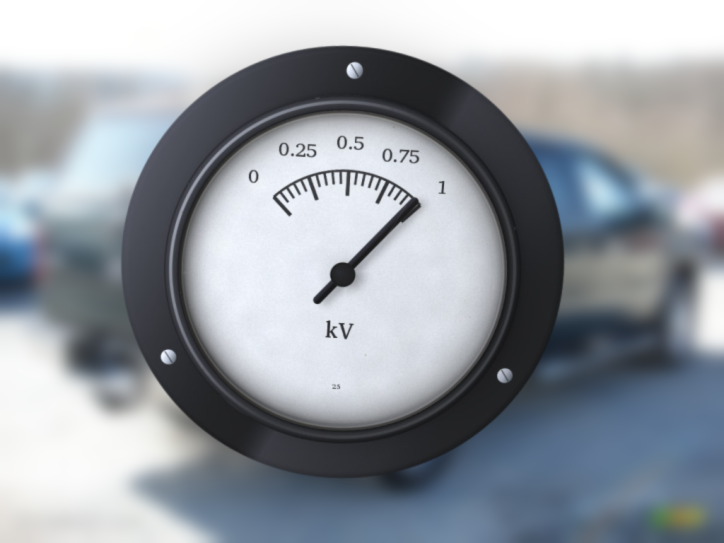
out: 0.95 kV
